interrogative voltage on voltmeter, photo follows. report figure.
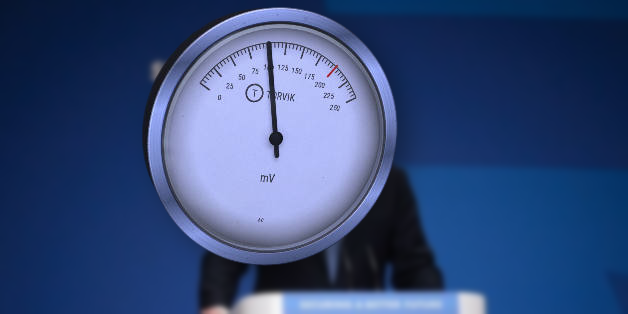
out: 100 mV
